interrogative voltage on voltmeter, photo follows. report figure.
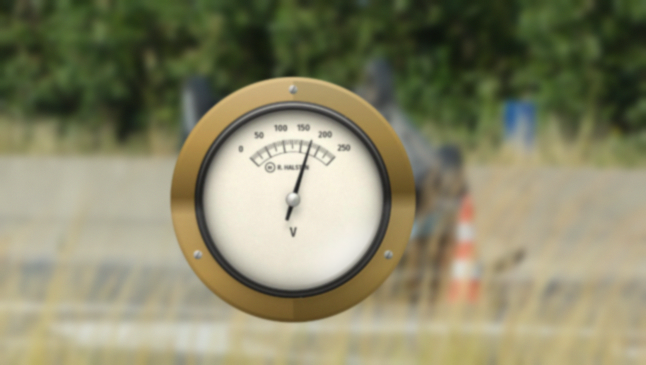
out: 175 V
